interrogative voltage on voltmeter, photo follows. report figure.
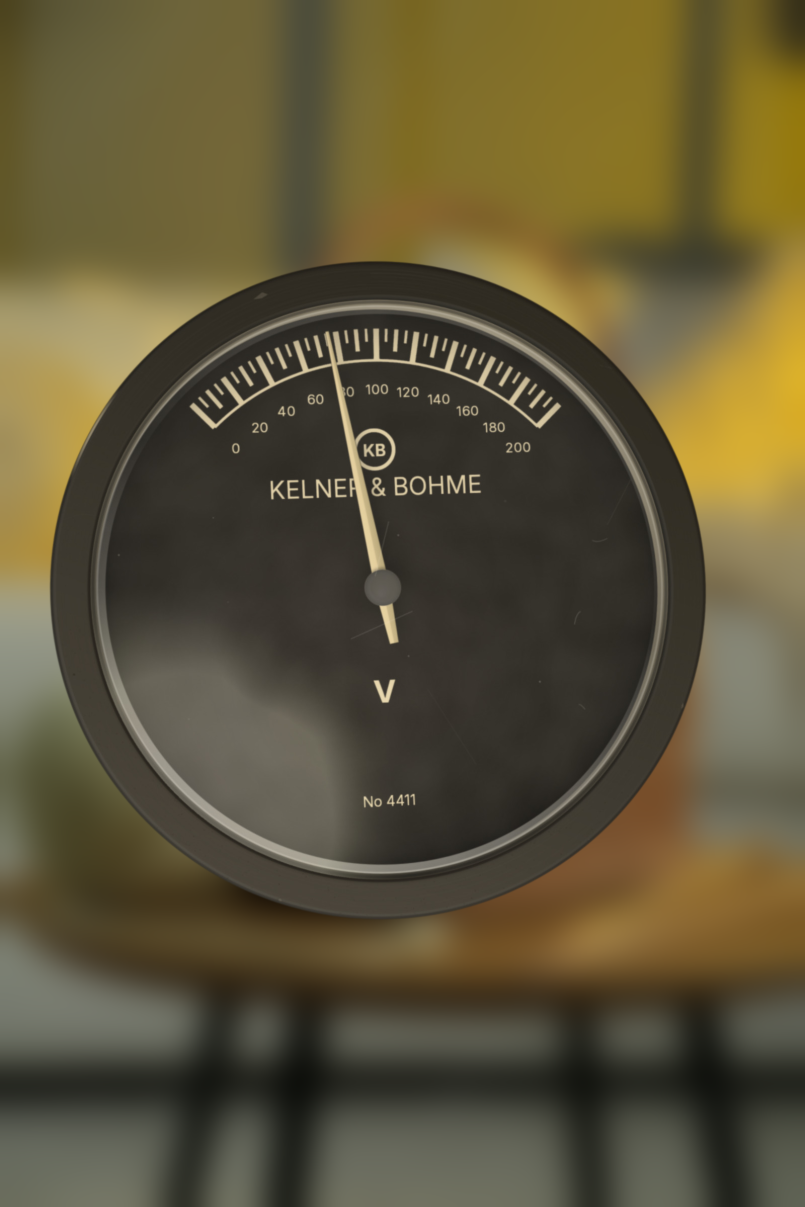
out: 75 V
